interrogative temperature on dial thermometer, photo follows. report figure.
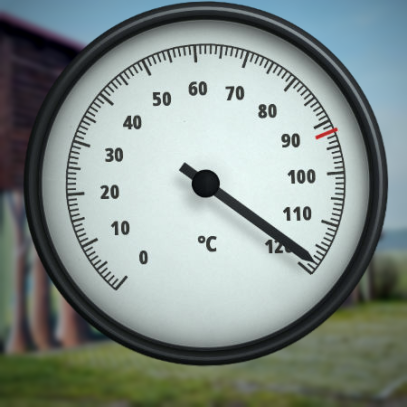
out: 118 °C
